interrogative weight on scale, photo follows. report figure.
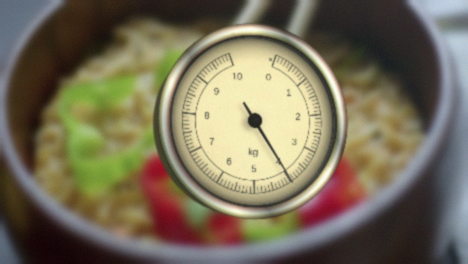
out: 4 kg
